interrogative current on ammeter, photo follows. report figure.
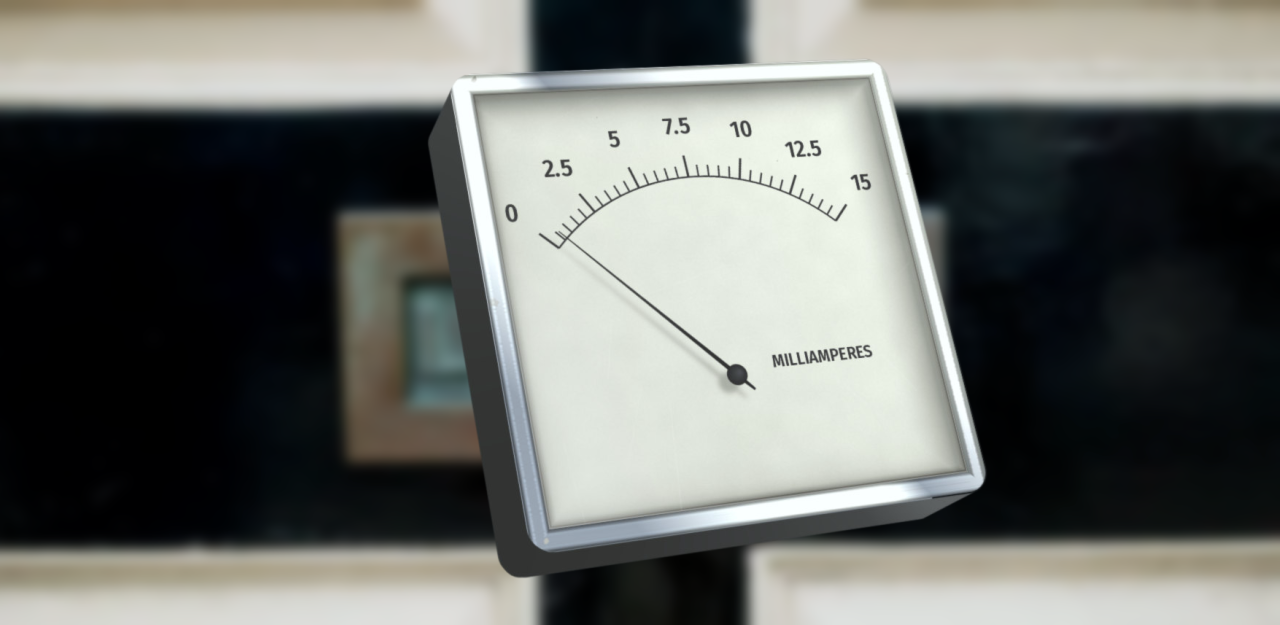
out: 0.5 mA
